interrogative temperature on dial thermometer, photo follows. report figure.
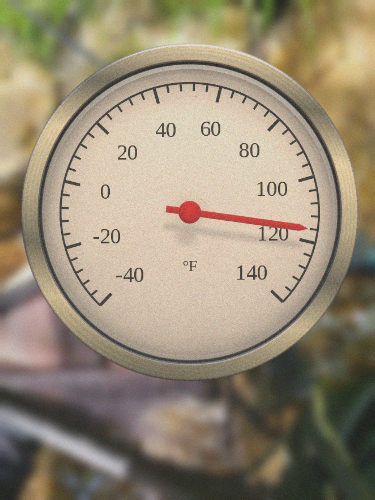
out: 116 °F
